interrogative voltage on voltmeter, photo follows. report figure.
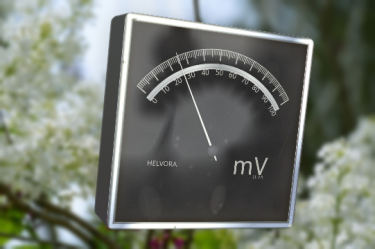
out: 25 mV
